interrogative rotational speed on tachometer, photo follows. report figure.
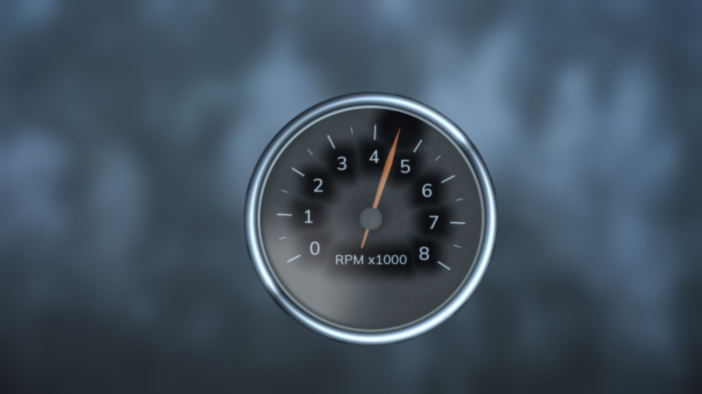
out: 4500 rpm
